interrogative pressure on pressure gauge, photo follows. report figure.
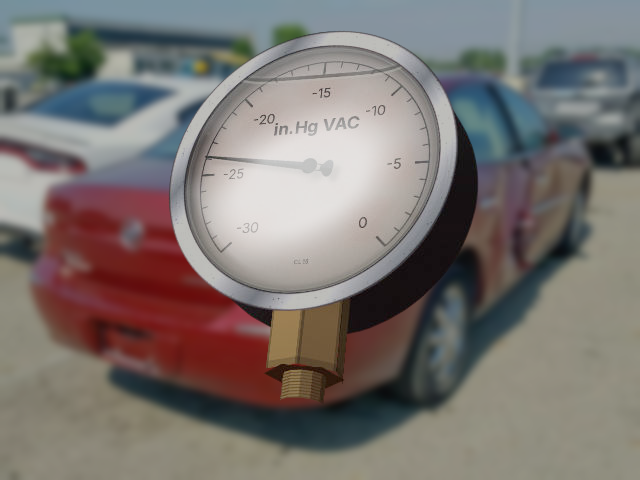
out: -24 inHg
